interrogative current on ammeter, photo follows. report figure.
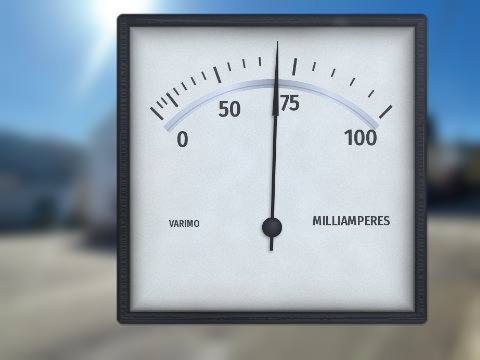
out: 70 mA
